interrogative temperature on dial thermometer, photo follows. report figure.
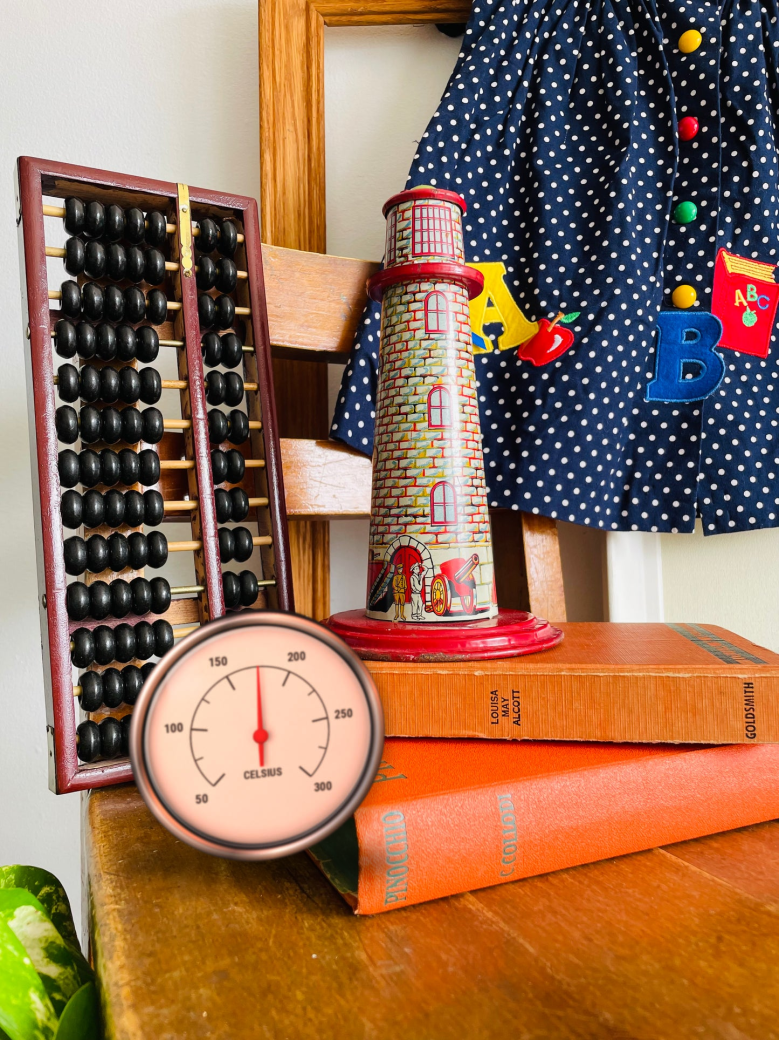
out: 175 °C
